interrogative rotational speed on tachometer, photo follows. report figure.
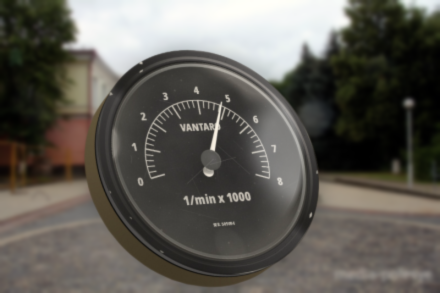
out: 4800 rpm
